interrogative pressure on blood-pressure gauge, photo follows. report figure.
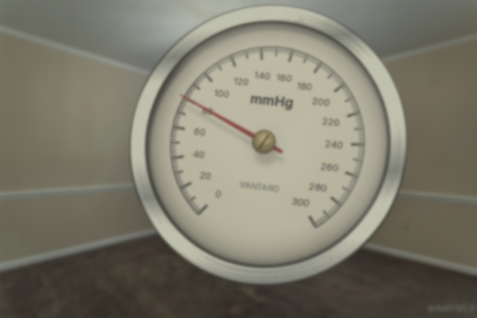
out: 80 mmHg
